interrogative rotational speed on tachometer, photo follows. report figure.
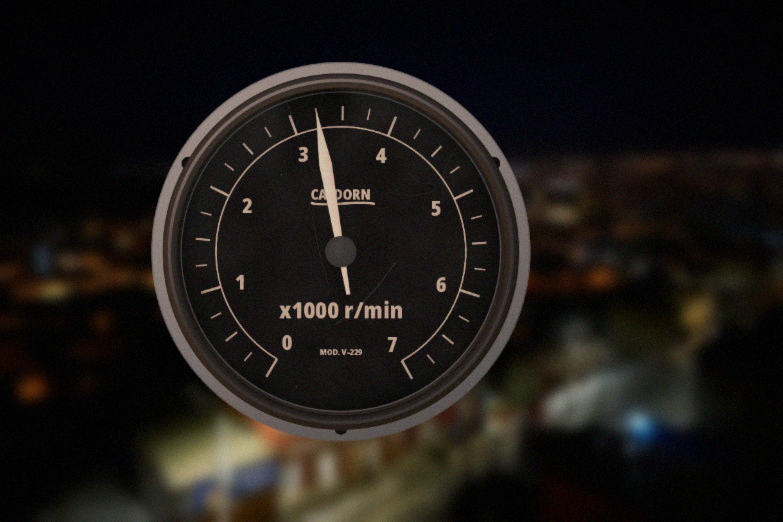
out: 3250 rpm
